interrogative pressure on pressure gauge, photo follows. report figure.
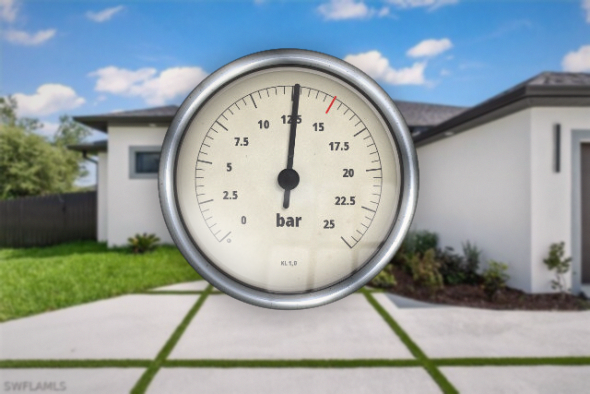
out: 12.75 bar
